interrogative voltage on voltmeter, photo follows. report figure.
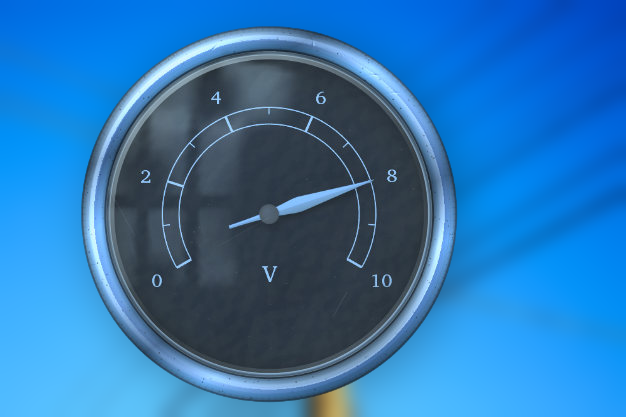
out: 8 V
